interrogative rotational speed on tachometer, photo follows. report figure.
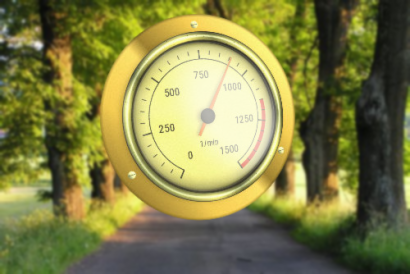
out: 900 rpm
